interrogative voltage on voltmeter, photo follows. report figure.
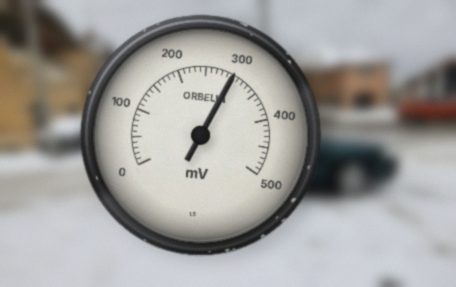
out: 300 mV
